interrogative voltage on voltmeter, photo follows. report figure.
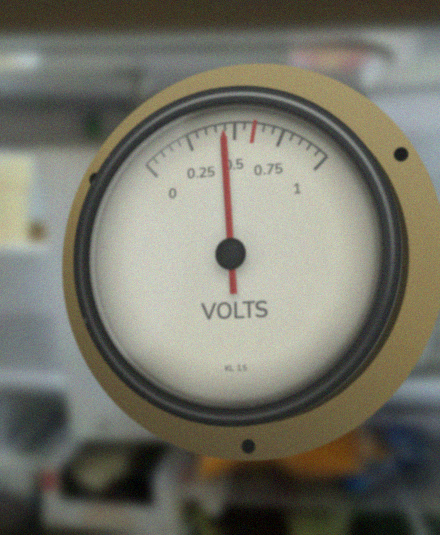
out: 0.45 V
